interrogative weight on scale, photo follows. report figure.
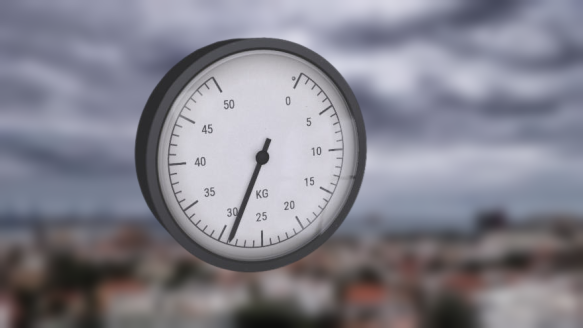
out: 29 kg
